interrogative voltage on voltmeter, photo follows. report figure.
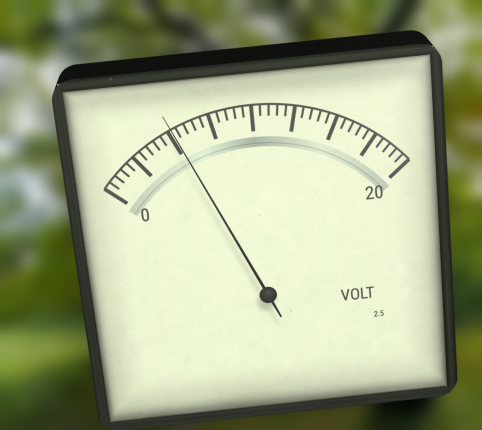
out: 5.25 V
